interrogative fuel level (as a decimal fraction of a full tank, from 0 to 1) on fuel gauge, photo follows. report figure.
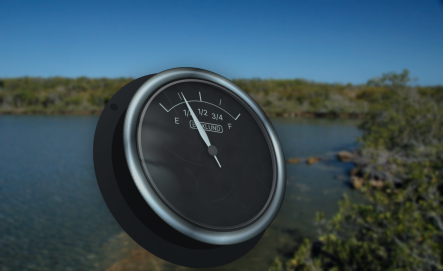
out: 0.25
